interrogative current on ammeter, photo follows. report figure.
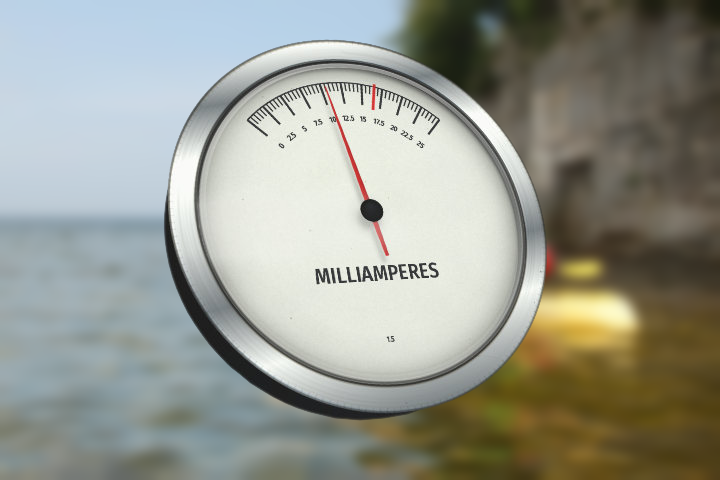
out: 10 mA
